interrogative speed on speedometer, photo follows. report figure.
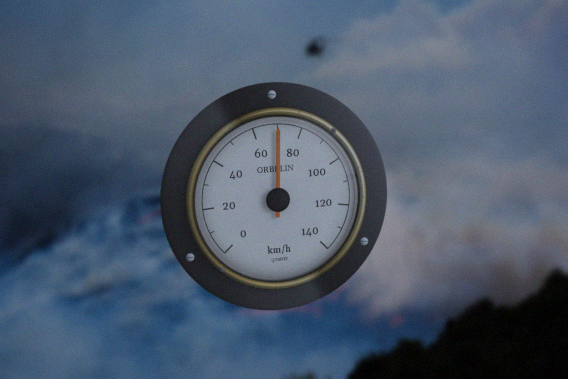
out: 70 km/h
